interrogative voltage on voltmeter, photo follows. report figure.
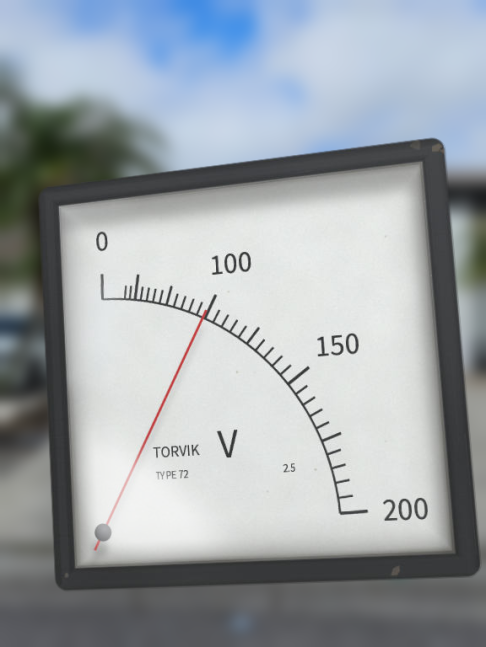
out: 100 V
